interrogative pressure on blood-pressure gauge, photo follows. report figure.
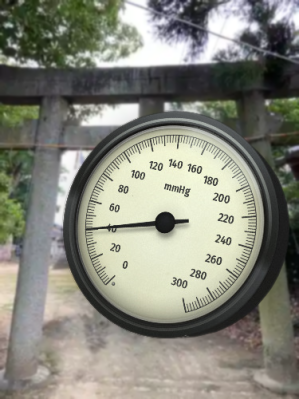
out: 40 mmHg
